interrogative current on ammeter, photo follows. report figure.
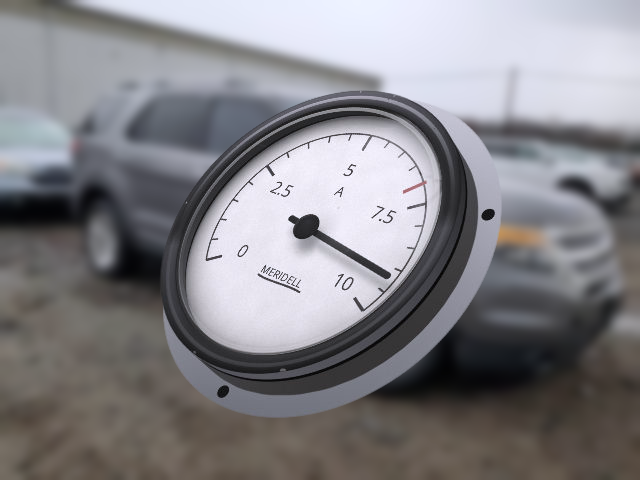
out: 9.25 A
